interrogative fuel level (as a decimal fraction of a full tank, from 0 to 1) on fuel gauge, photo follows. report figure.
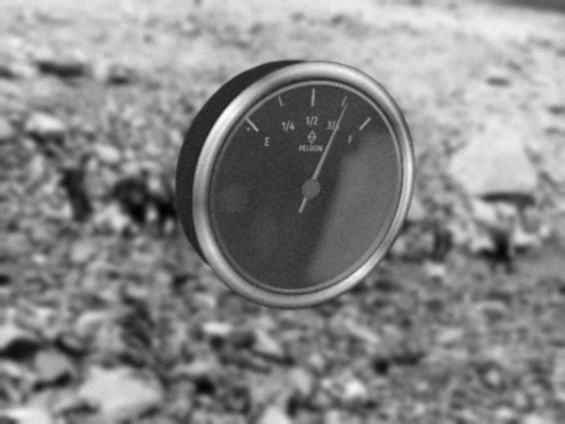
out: 0.75
